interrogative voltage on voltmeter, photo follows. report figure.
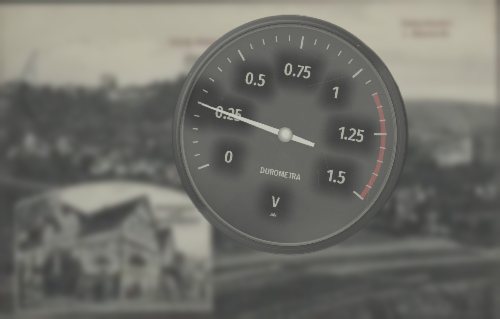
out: 0.25 V
